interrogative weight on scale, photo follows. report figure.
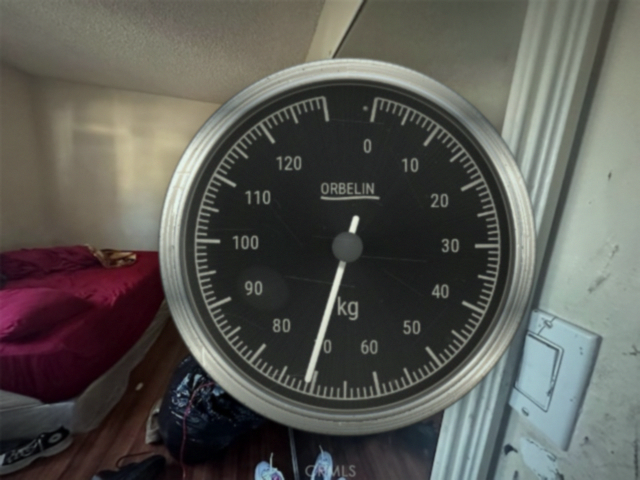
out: 71 kg
